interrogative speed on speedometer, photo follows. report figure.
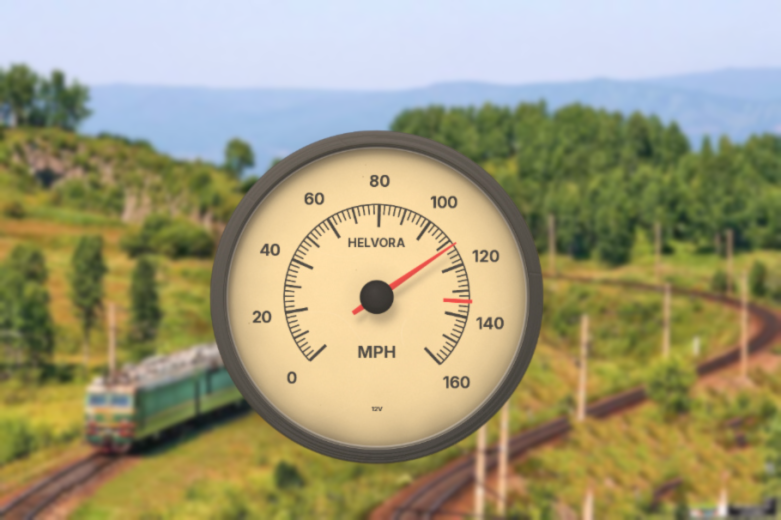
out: 112 mph
